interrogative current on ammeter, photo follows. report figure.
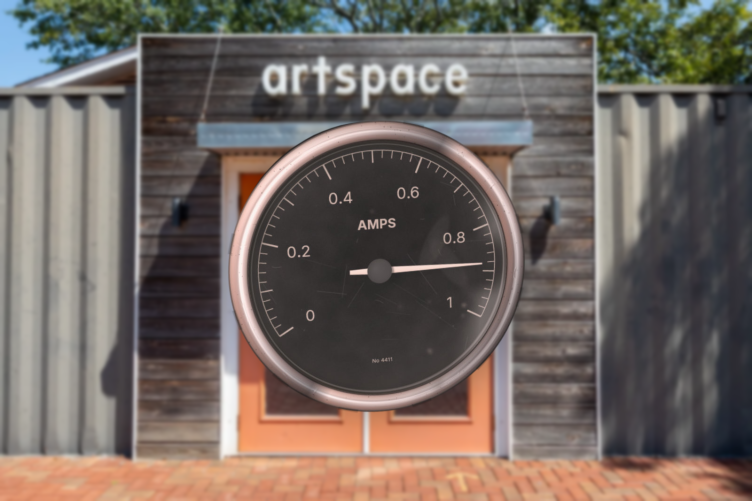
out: 0.88 A
